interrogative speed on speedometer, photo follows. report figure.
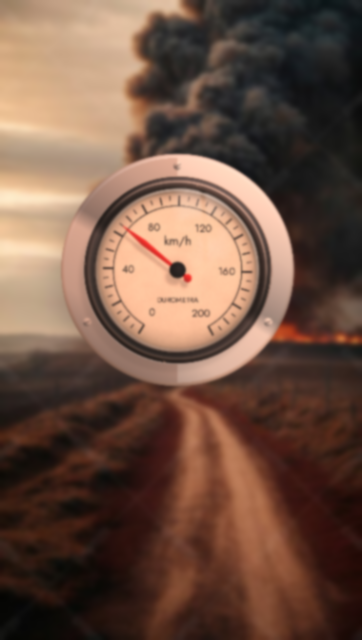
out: 65 km/h
